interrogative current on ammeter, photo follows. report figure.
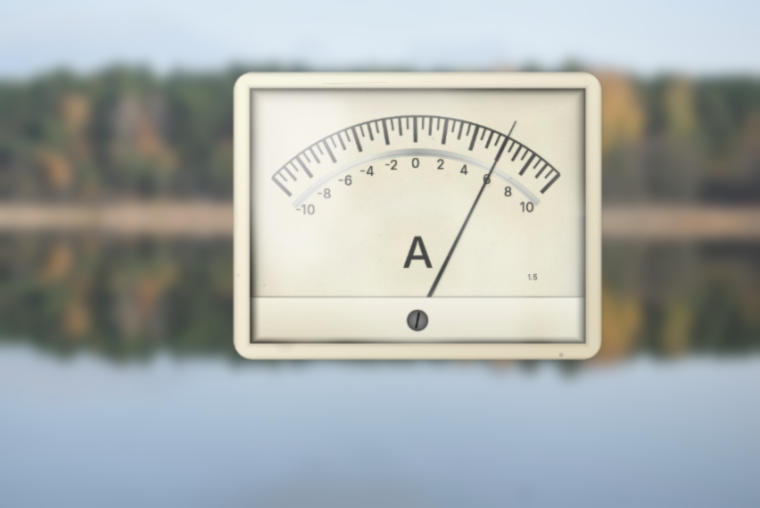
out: 6 A
